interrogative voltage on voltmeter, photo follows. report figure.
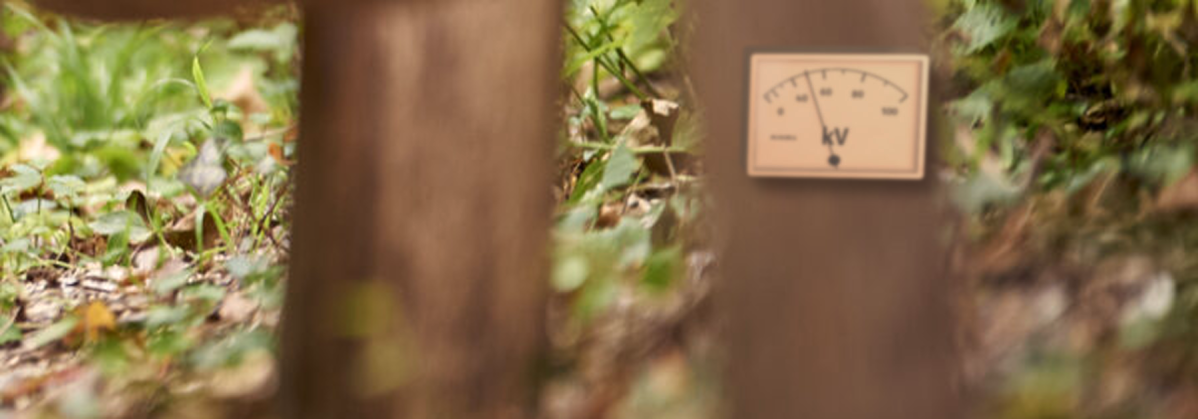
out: 50 kV
